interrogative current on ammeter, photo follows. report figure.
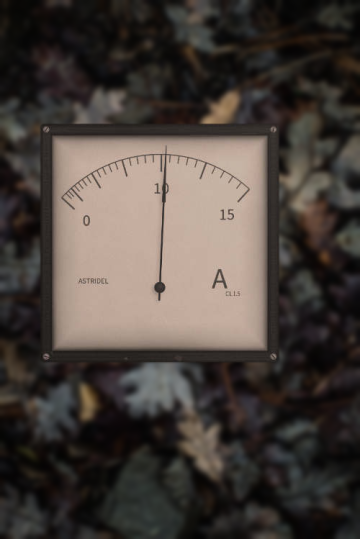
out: 10.25 A
